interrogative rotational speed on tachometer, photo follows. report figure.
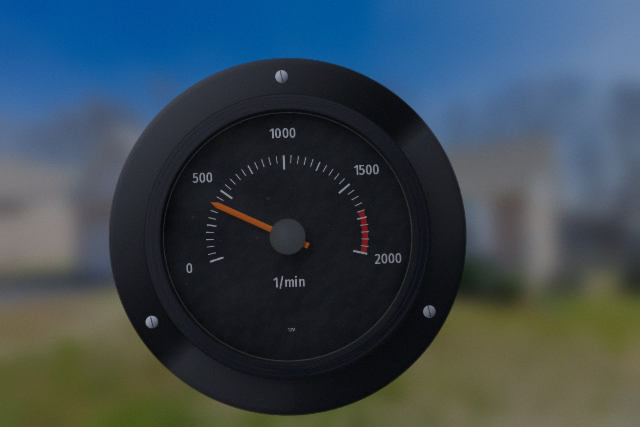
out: 400 rpm
